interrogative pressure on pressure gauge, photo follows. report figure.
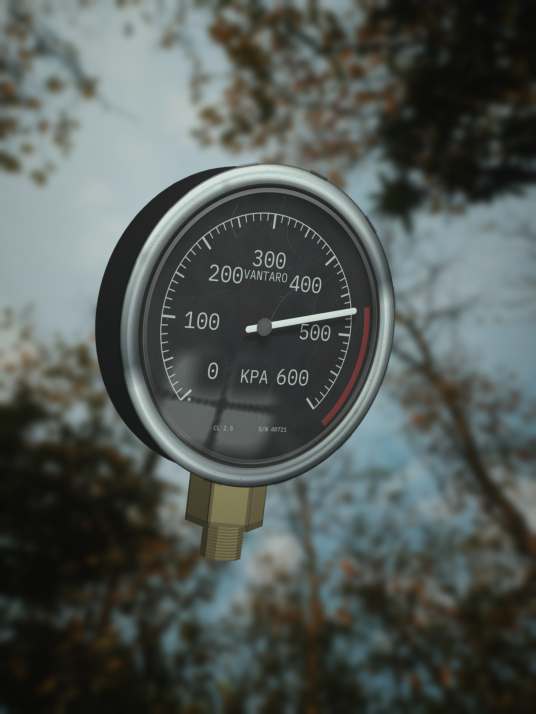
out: 470 kPa
